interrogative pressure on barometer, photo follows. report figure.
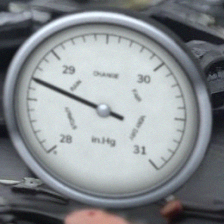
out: 28.7 inHg
